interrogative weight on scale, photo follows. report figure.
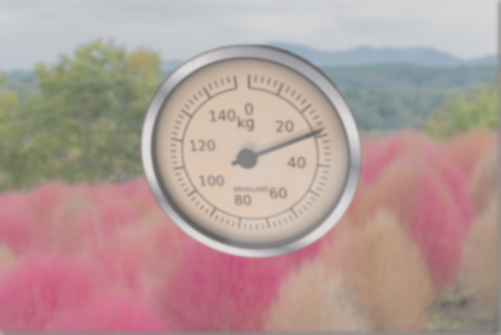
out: 28 kg
